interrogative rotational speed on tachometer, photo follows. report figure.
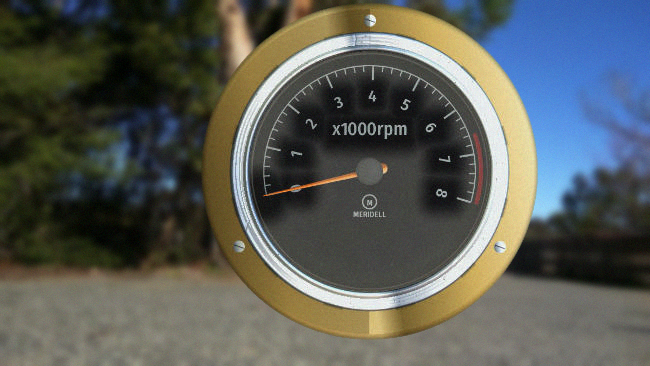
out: 0 rpm
